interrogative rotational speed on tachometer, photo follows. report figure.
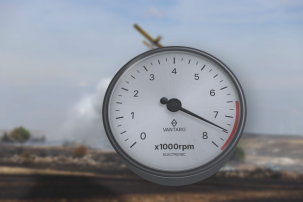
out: 7500 rpm
